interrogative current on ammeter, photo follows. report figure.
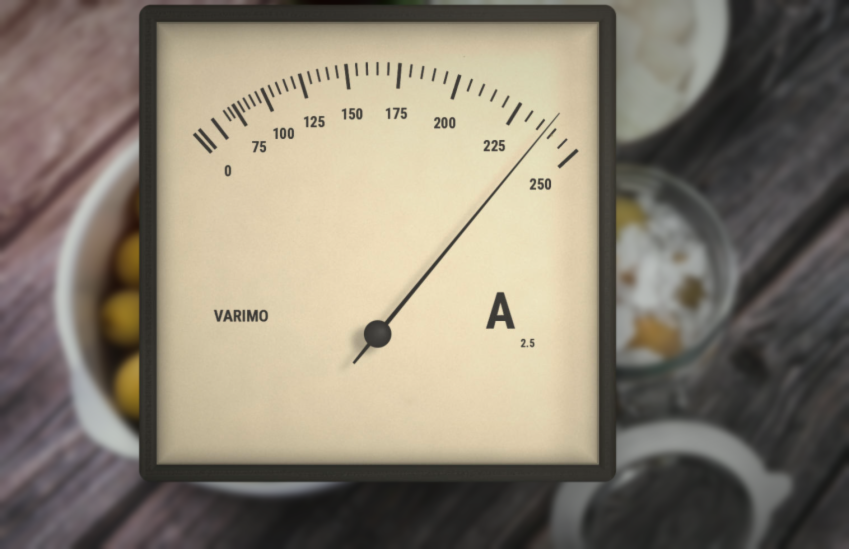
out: 237.5 A
